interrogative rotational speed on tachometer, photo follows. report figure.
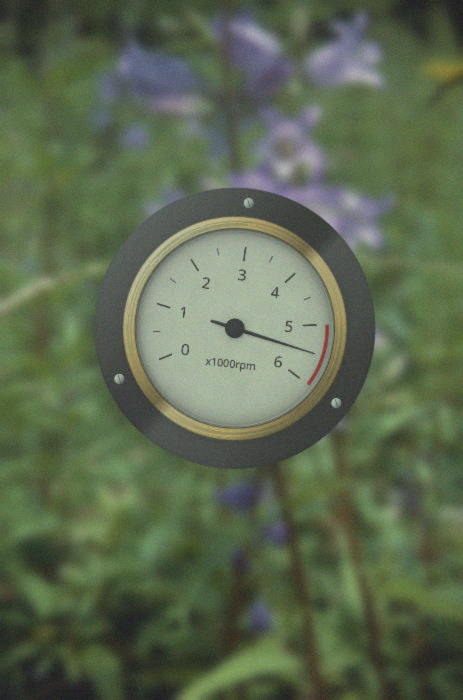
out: 5500 rpm
